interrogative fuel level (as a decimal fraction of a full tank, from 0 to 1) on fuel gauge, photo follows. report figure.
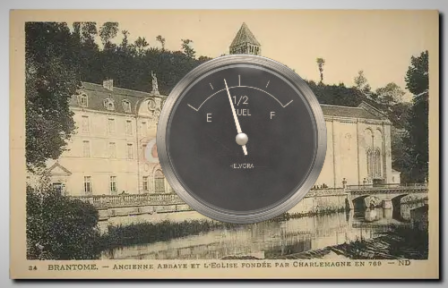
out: 0.375
